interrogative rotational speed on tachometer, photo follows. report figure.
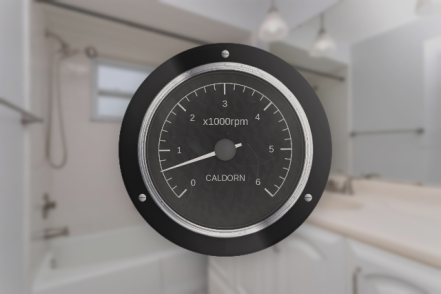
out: 600 rpm
